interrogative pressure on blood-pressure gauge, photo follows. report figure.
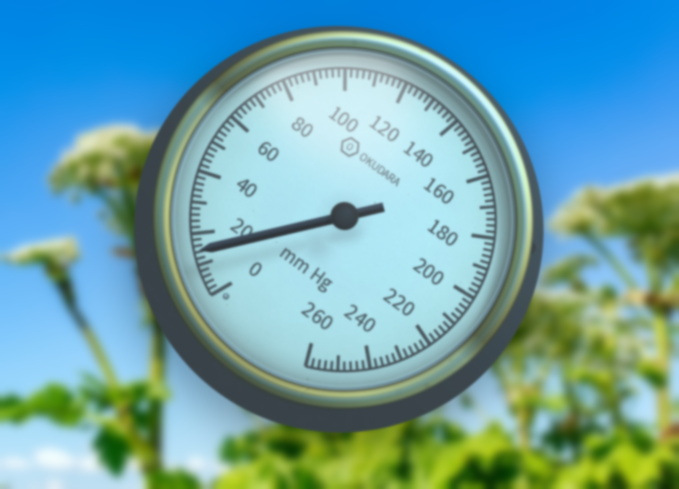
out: 14 mmHg
